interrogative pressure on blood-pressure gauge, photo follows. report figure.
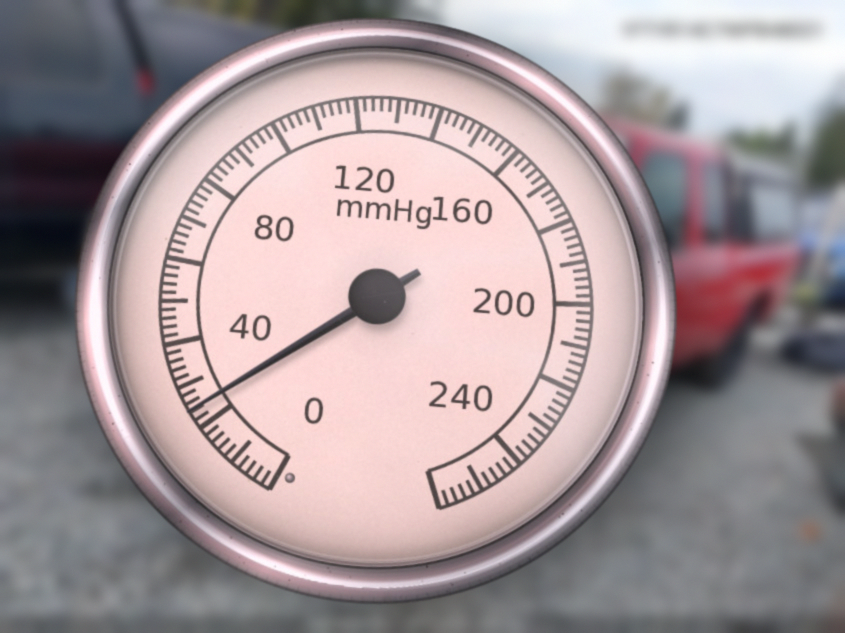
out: 24 mmHg
